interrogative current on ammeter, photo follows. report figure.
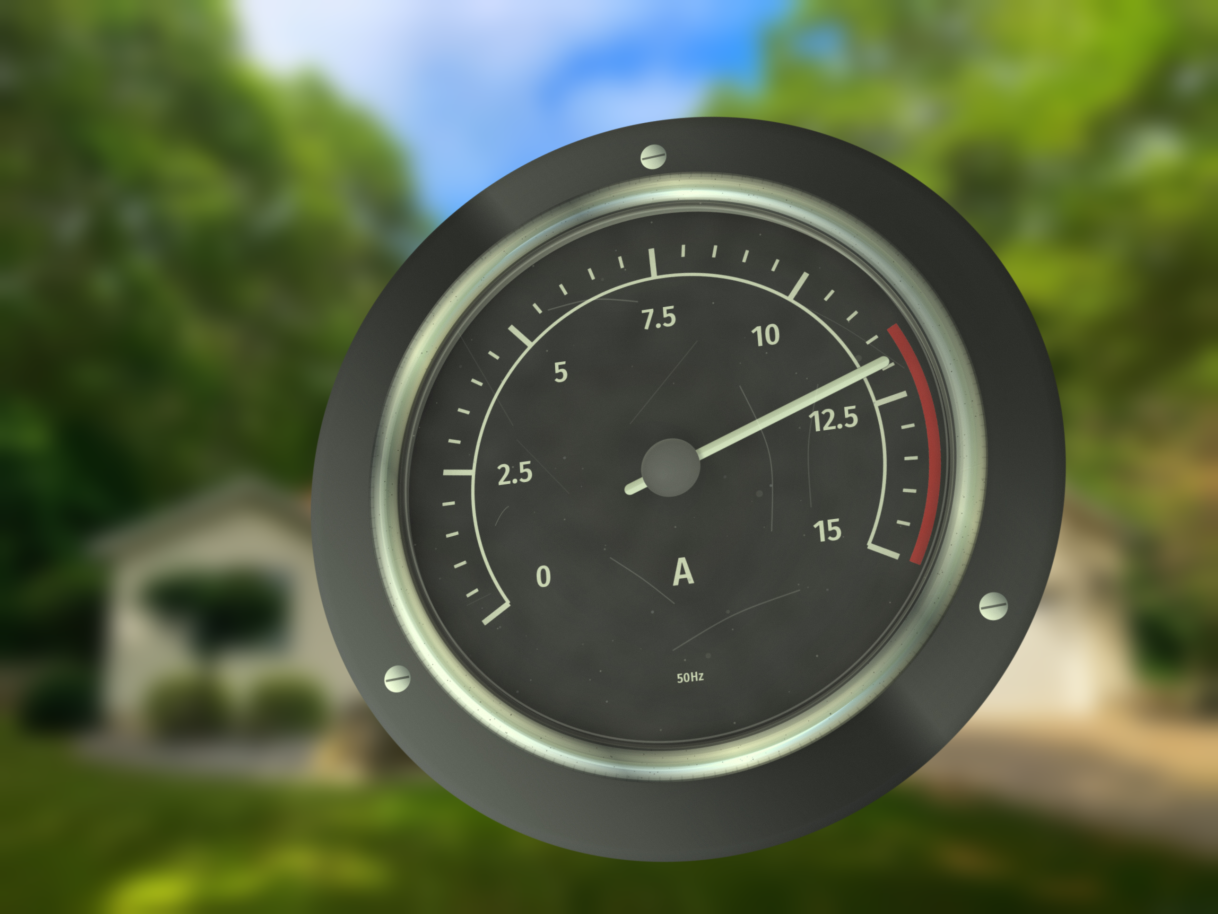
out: 12 A
